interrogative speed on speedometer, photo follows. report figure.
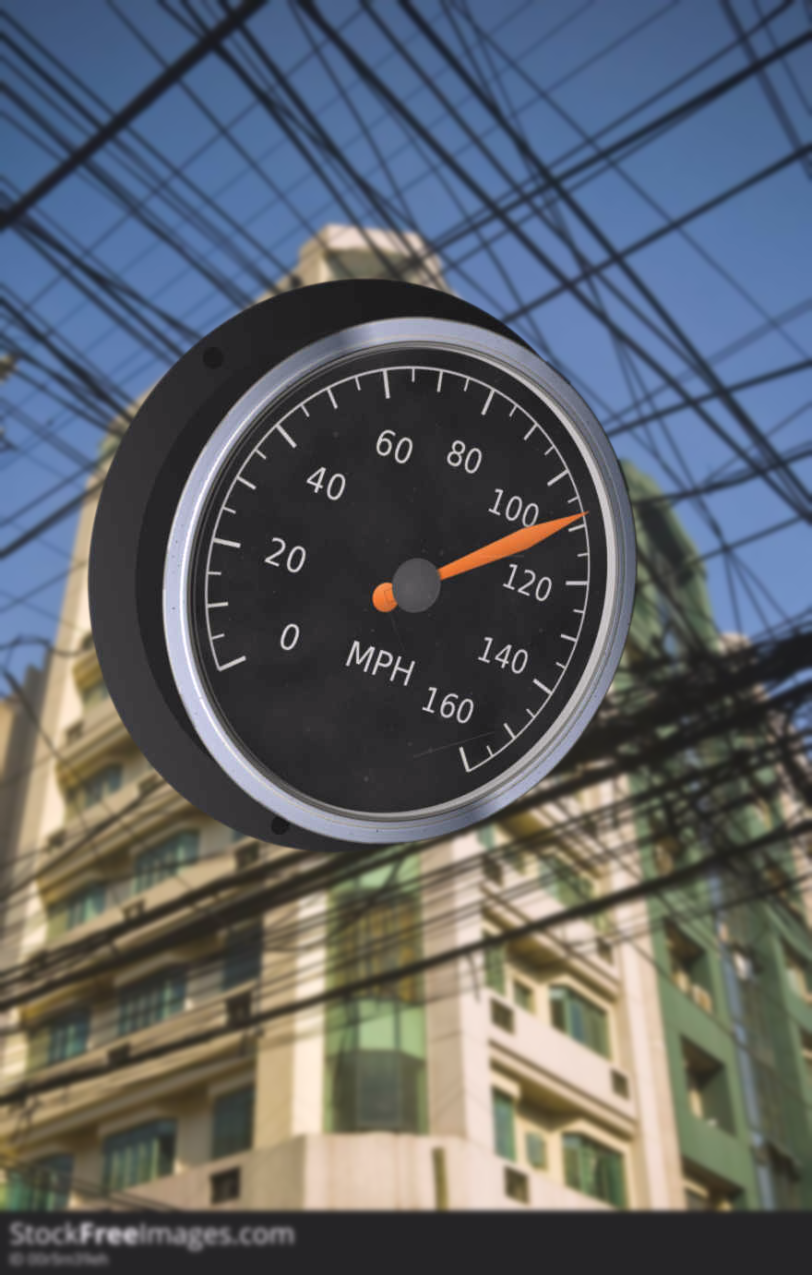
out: 107.5 mph
